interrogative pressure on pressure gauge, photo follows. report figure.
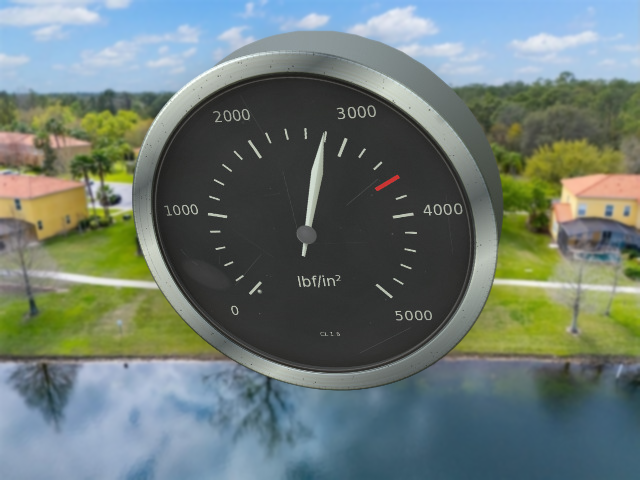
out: 2800 psi
